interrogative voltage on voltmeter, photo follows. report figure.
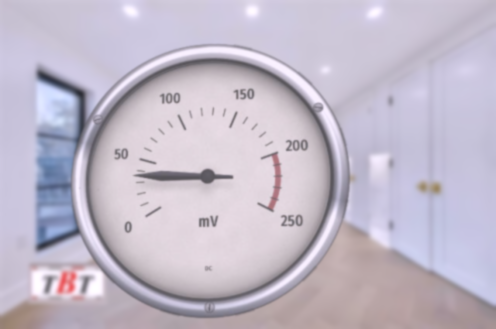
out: 35 mV
